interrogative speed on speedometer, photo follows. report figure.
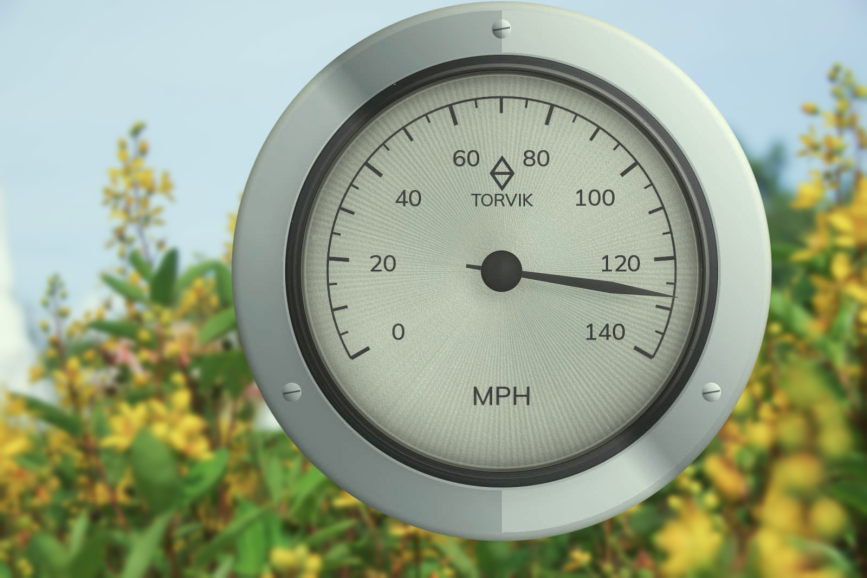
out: 127.5 mph
